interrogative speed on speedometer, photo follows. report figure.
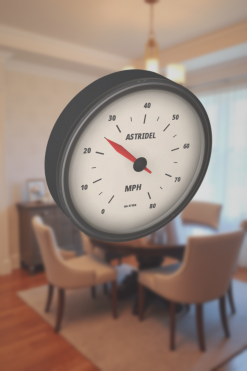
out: 25 mph
